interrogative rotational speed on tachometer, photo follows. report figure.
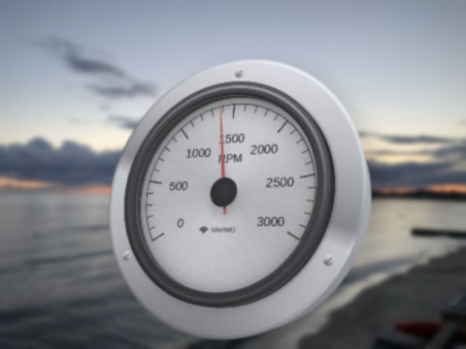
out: 1400 rpm
